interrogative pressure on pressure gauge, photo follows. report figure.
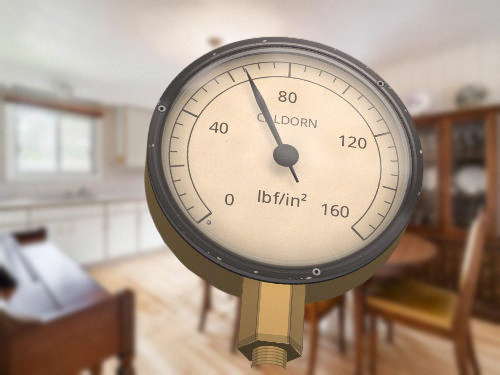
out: 65 psi
